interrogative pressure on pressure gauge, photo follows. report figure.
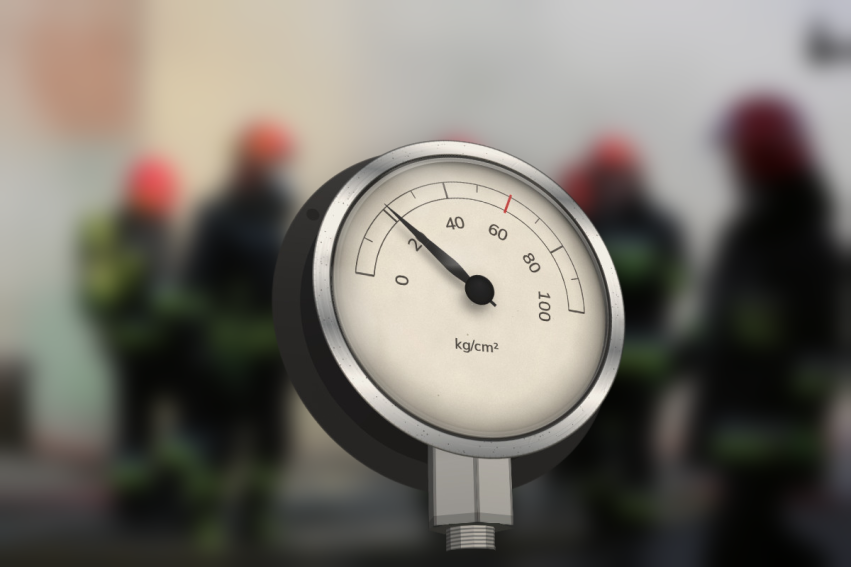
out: 20 kg/cm²
